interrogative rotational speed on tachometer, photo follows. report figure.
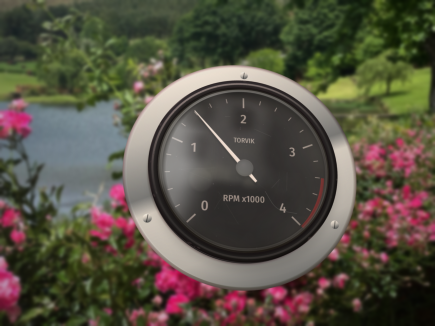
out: 1400 rpm
